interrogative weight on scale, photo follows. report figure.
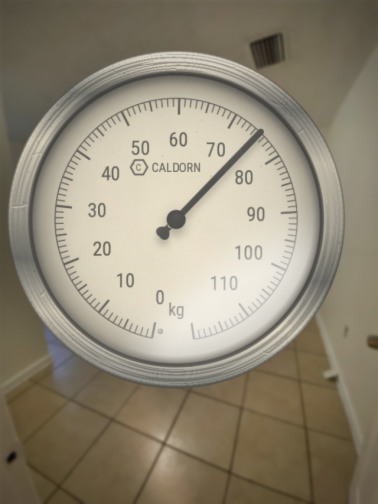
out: 75 kg
